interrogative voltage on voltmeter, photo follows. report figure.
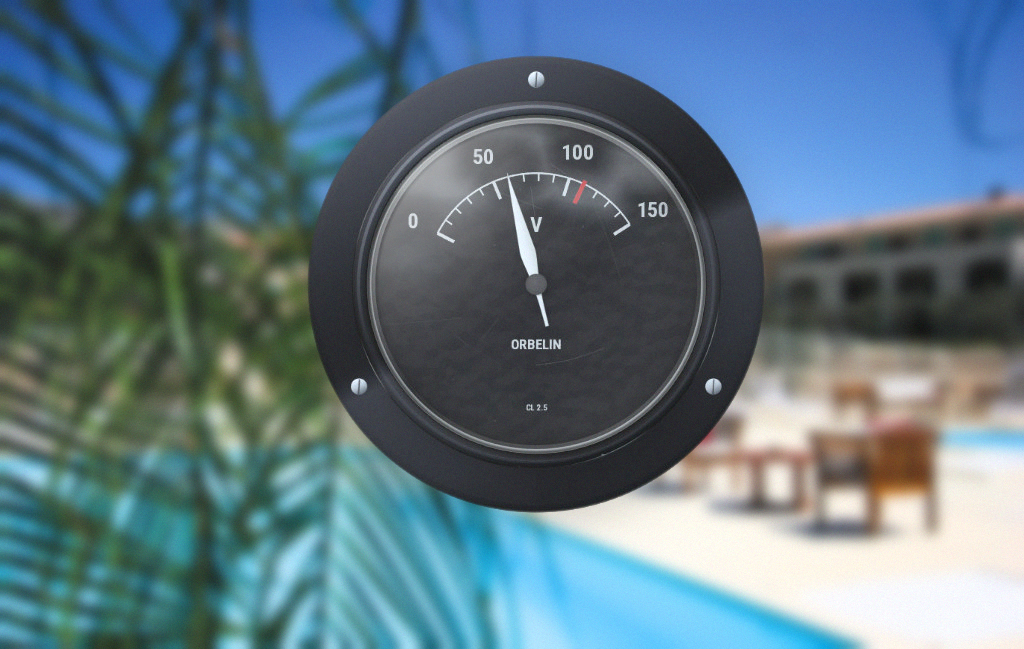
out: 60 V
